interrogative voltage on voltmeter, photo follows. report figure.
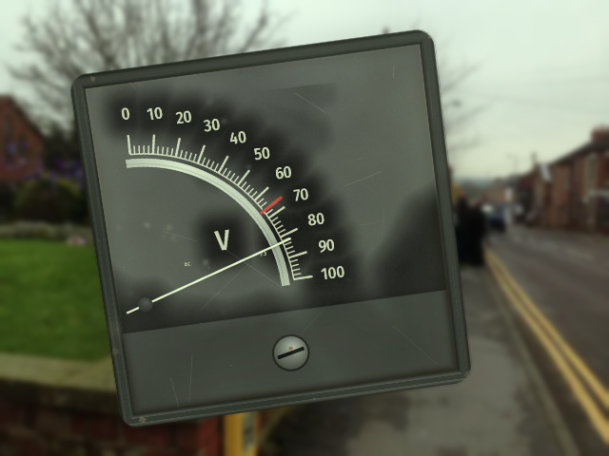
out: 82 V
